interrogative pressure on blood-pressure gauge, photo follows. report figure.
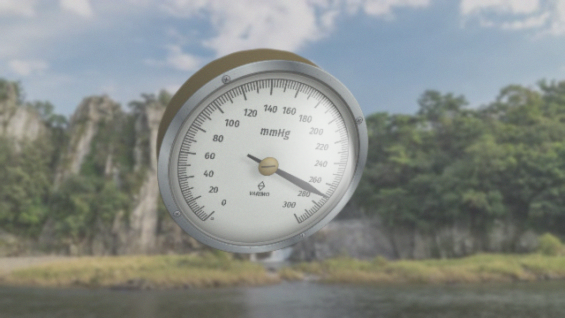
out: 270 mmHg
